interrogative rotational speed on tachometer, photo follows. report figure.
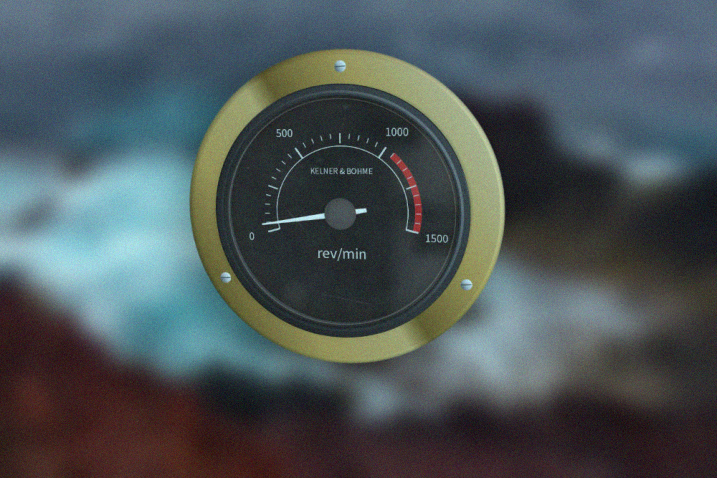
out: 50 rpm
